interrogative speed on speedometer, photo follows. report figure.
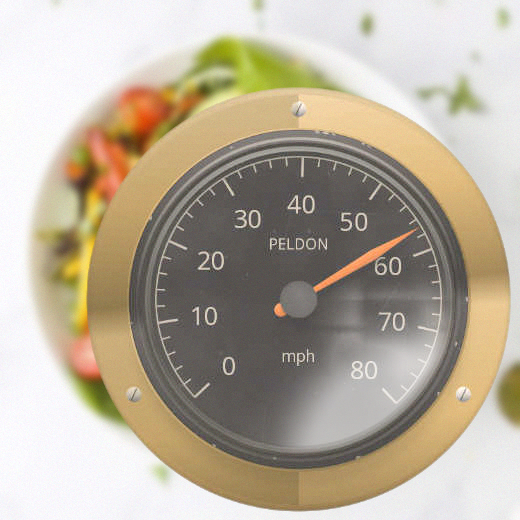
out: 57 mph
